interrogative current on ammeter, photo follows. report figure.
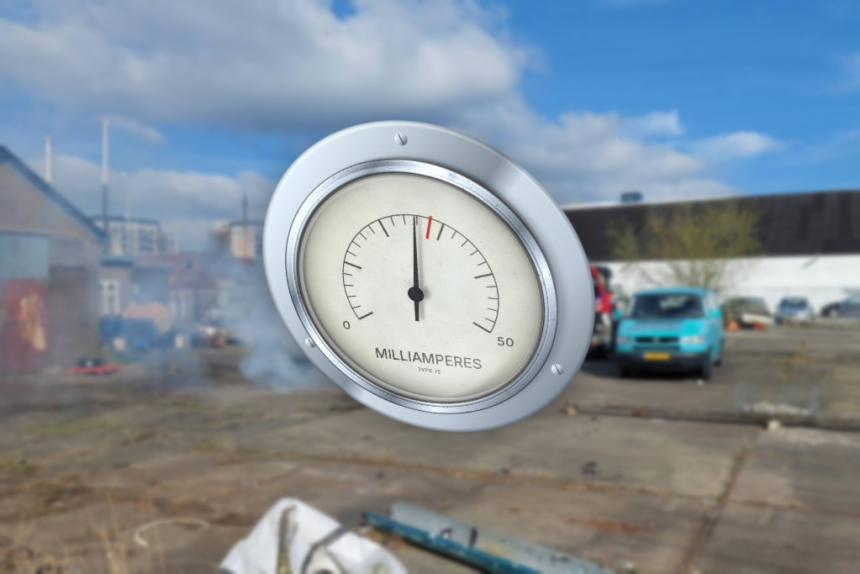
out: 26 mA
